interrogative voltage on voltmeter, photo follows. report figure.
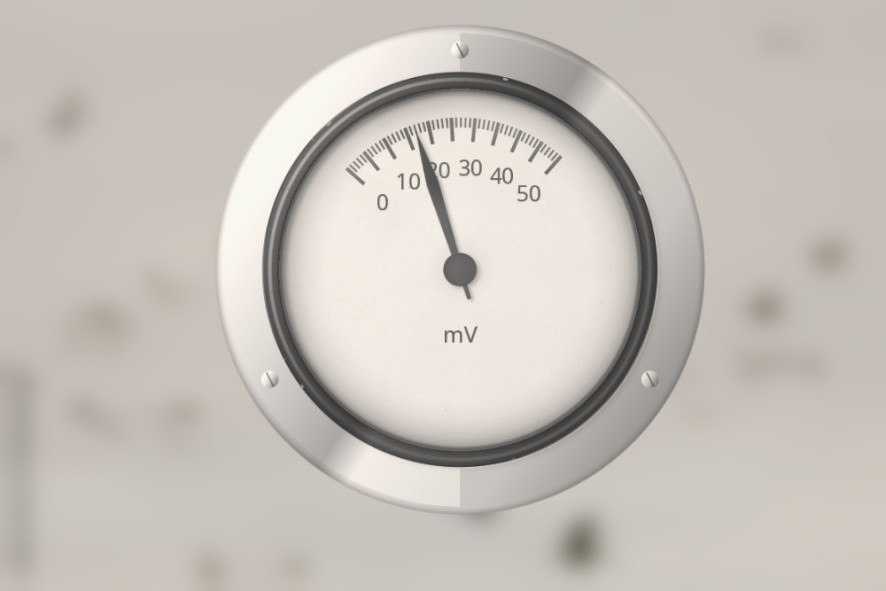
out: 17 mV
